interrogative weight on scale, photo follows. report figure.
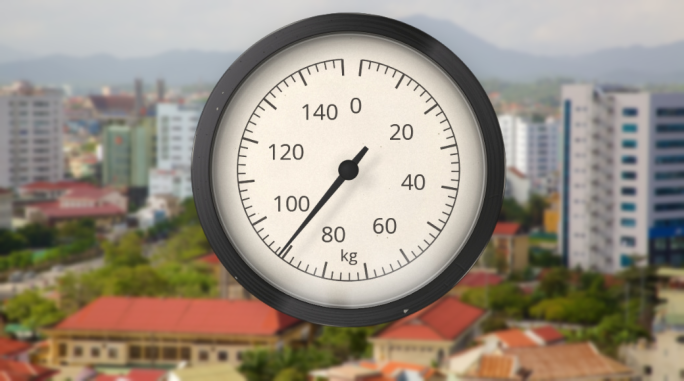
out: 91 kg
